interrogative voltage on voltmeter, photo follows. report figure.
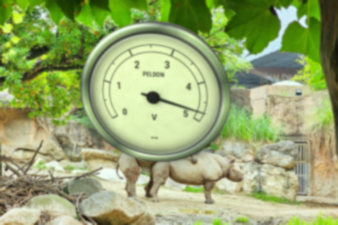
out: 4.75 V
